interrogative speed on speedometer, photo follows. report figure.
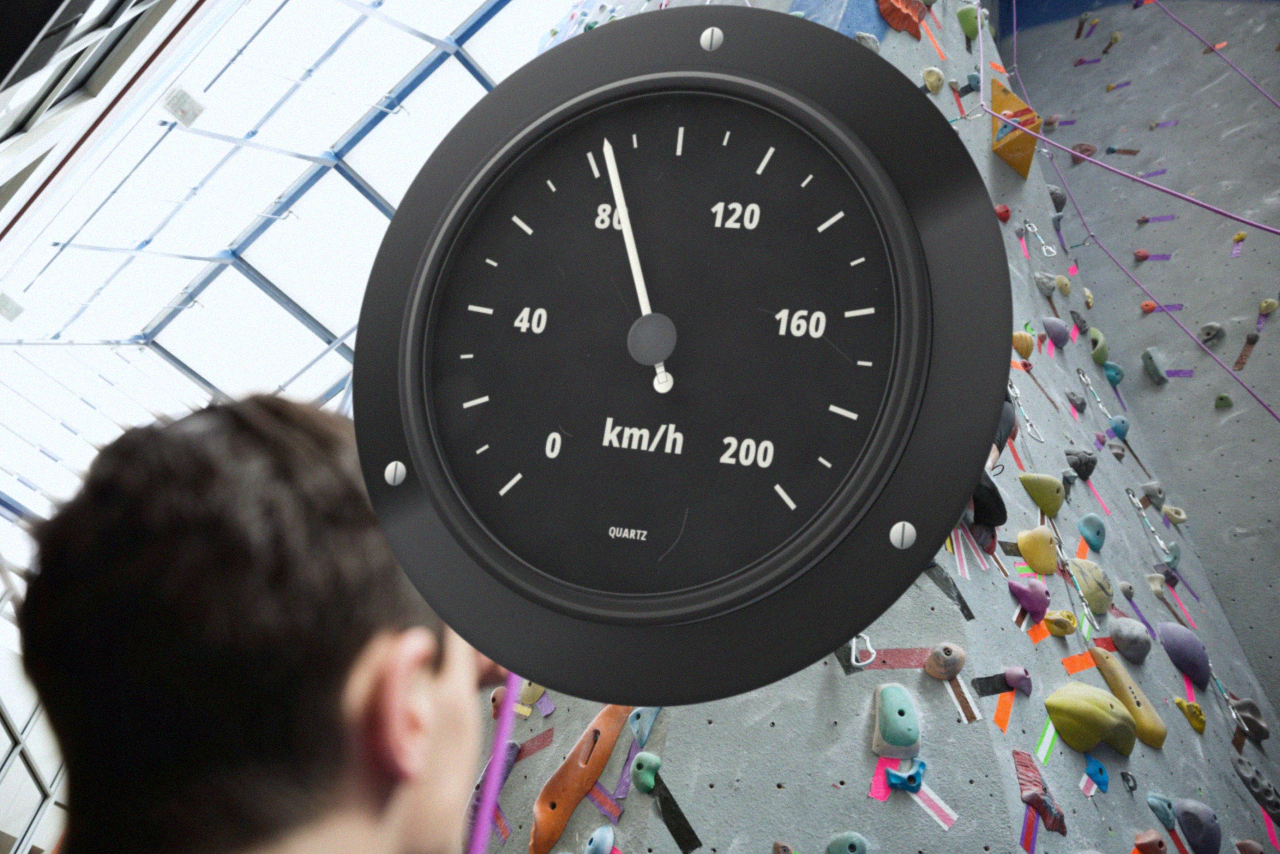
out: 85 km/h
